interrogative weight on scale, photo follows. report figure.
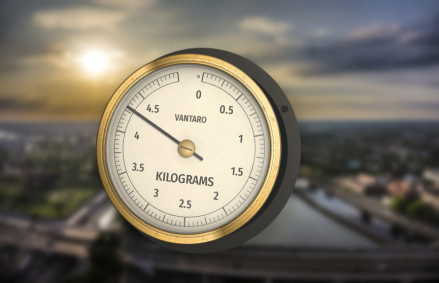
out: 4.3 kg
